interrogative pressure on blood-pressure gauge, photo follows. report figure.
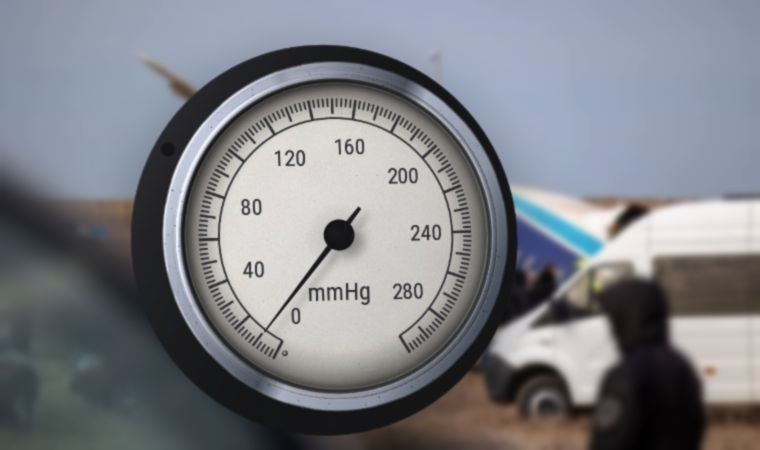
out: 10 mmHg
